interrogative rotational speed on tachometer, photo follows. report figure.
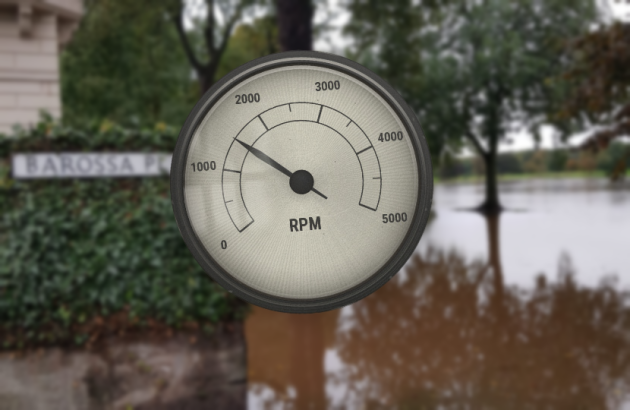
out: 1500 rpm
